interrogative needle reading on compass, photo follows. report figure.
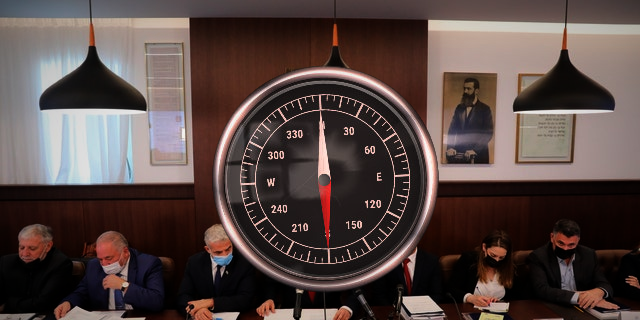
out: 180 °
